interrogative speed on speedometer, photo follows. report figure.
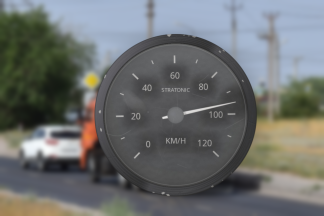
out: 95 km/h
